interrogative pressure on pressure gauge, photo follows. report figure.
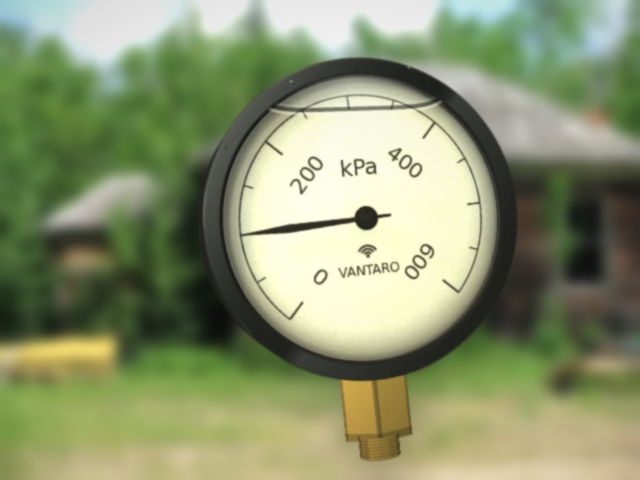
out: 100 kPa
